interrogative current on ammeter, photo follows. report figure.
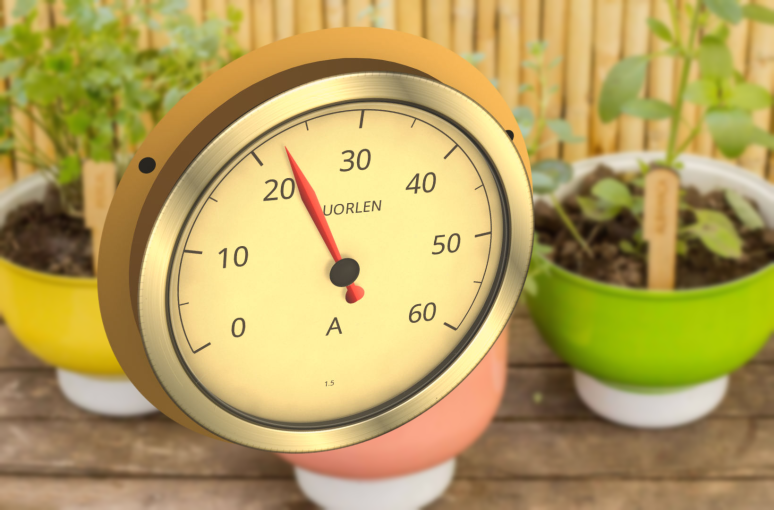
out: 22.5 A
